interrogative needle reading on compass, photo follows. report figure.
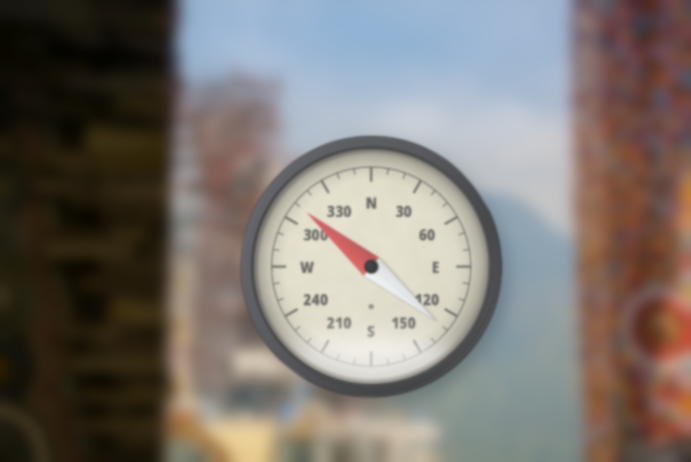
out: 310 °
